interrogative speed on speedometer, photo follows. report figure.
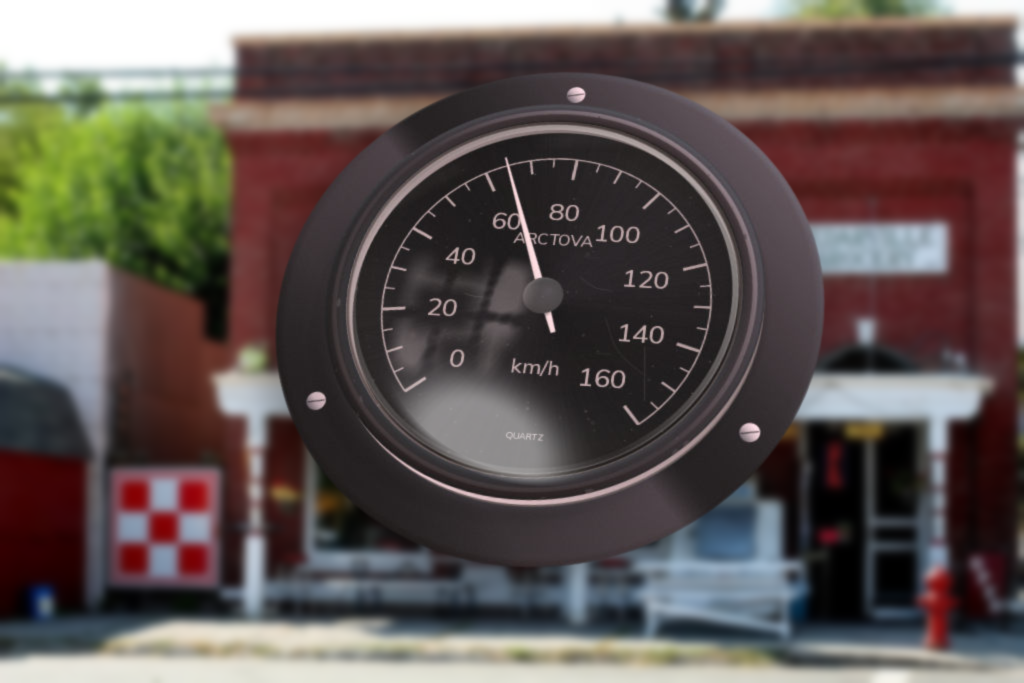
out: 65 km/h
